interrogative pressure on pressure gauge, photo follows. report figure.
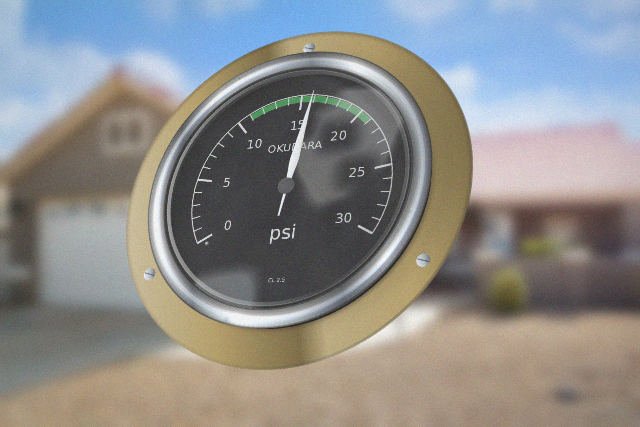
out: 16 psi
